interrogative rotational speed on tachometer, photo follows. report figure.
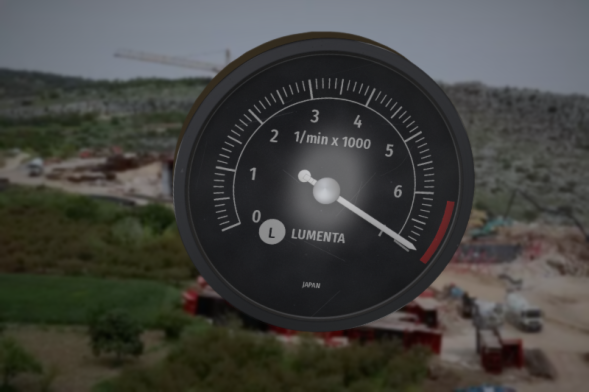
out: 6900 rpm
